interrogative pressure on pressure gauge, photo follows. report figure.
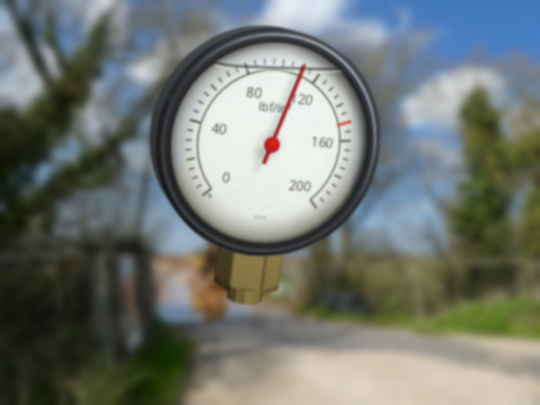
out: 110 psi
